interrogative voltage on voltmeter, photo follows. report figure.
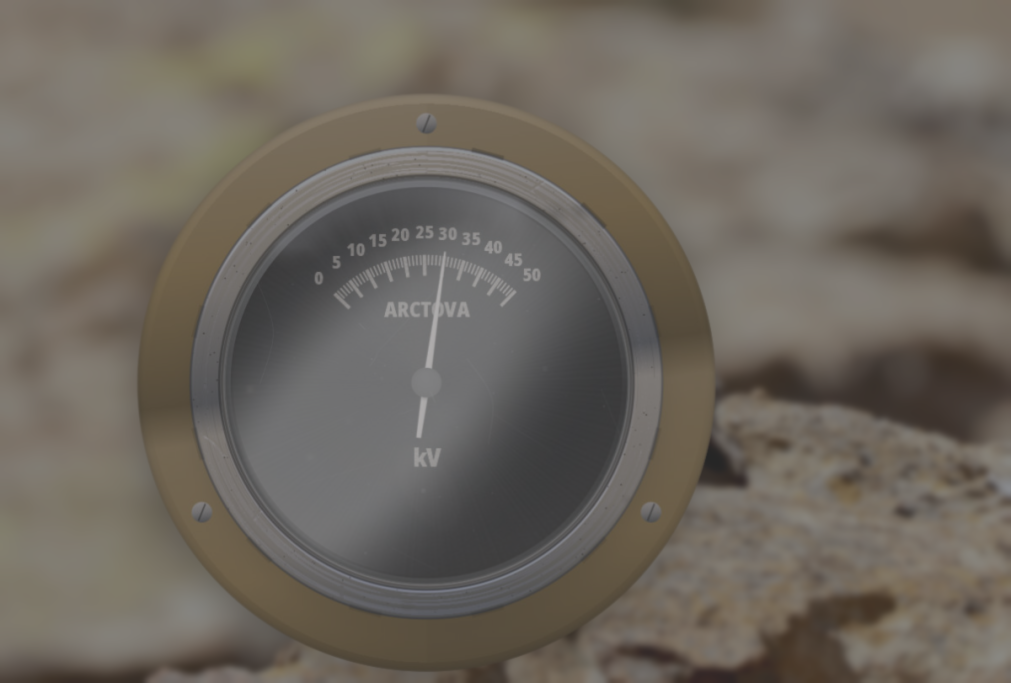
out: 30 kV
